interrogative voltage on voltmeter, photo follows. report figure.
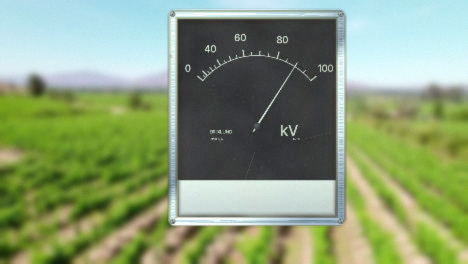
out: 90 kV
